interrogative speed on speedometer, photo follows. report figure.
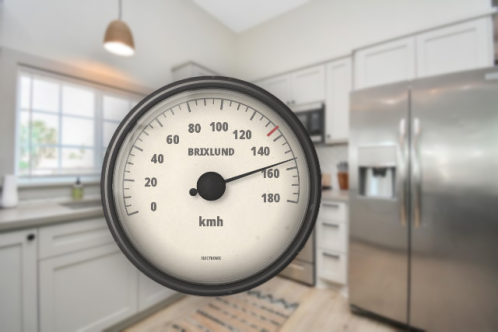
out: 155 km/h
